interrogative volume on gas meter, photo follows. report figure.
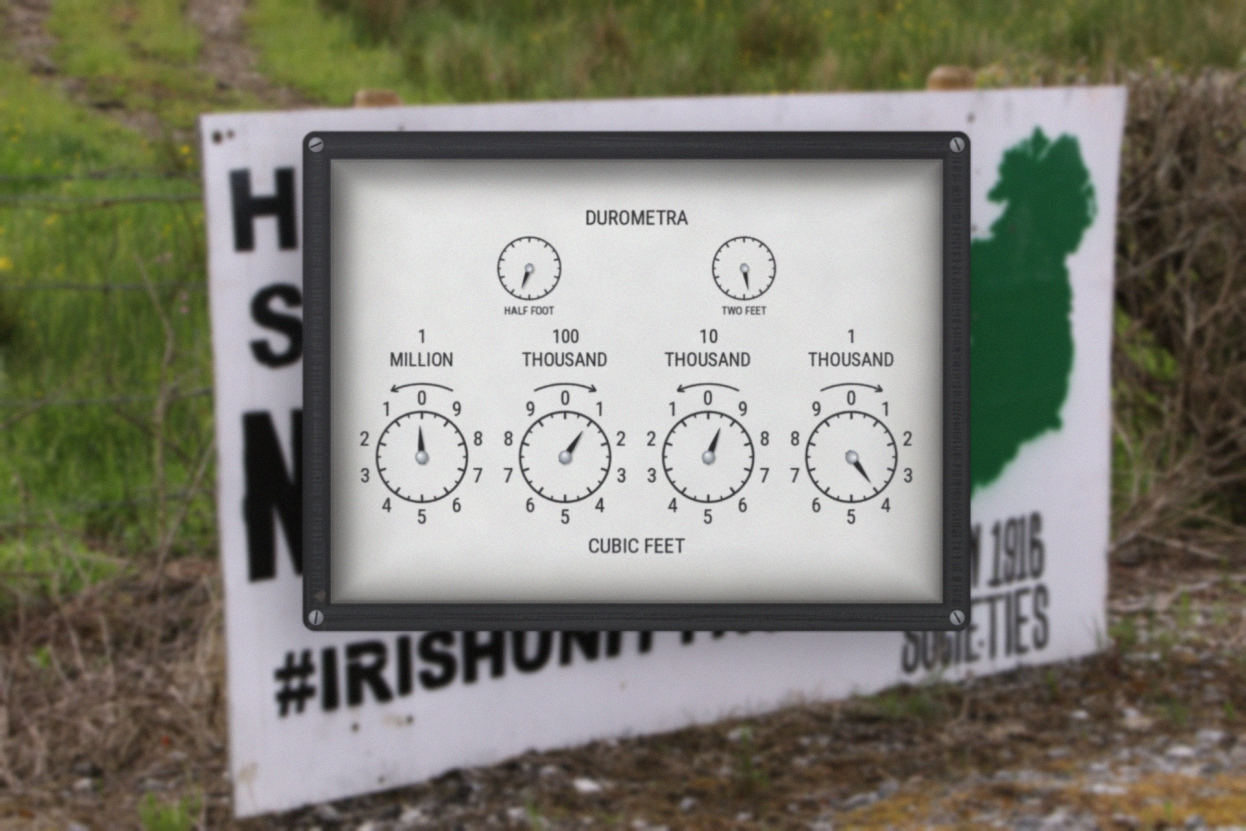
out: 9400 ft³
